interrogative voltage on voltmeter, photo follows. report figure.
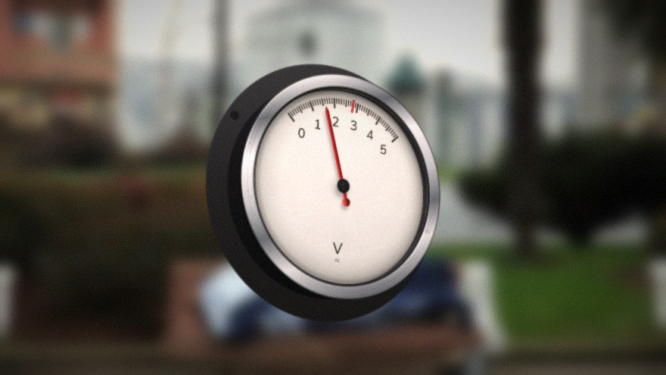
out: 1.5 V
